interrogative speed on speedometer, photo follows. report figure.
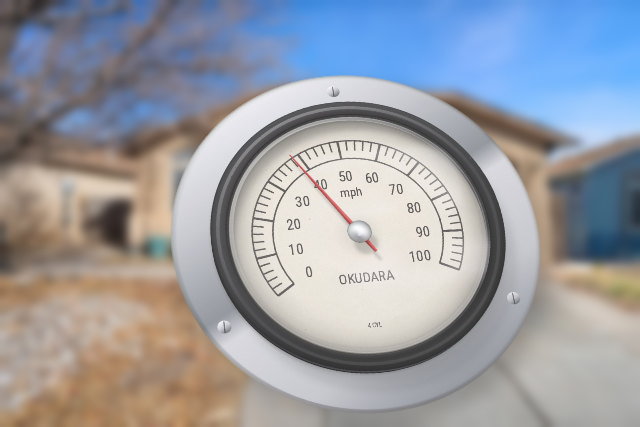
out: 38 mph
